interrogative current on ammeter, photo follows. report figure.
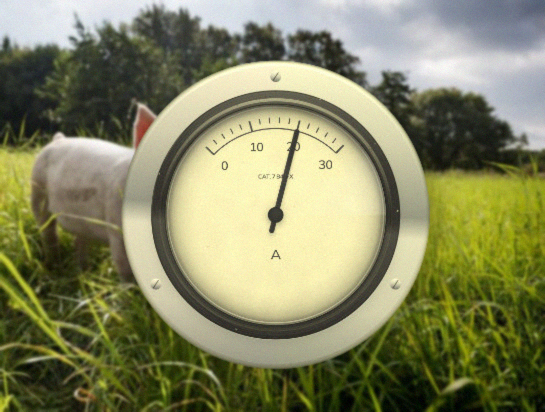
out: 20 A
